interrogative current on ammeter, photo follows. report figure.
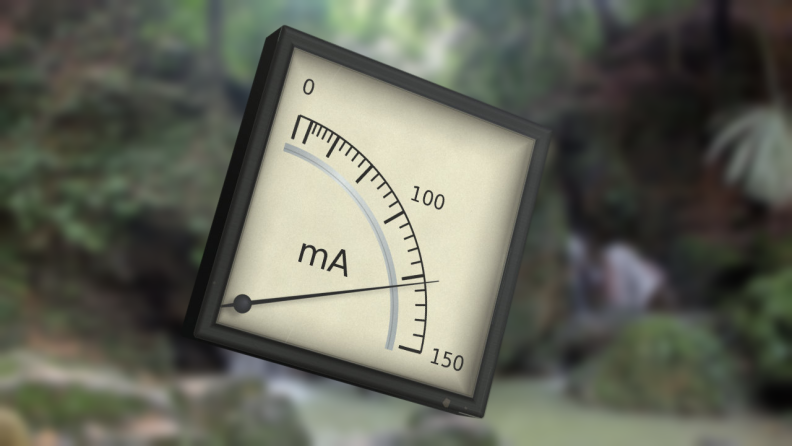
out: 127.5 mA
